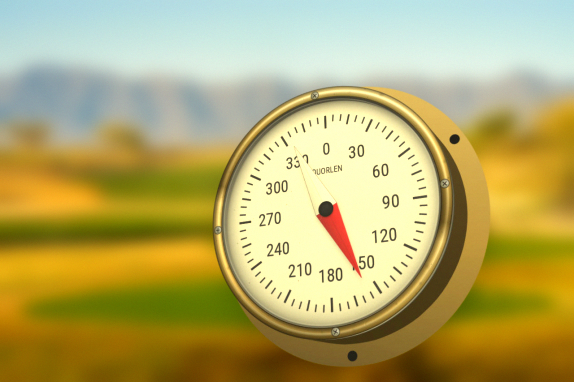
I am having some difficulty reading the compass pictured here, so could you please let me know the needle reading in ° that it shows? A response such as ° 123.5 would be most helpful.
° 155
